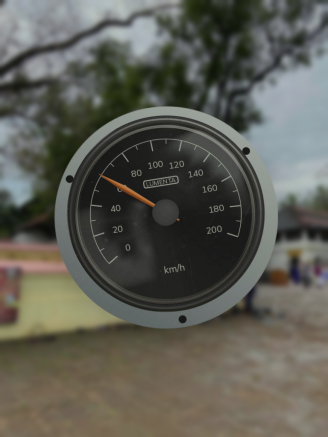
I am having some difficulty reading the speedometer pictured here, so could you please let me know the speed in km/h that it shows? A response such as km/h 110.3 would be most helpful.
km/h 60
